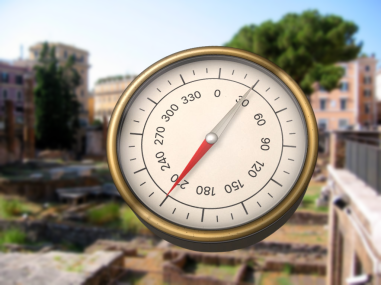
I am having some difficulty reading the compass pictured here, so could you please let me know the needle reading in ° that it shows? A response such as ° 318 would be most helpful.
° 210
